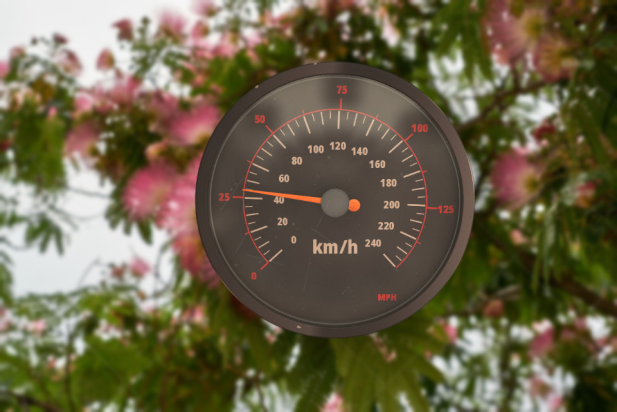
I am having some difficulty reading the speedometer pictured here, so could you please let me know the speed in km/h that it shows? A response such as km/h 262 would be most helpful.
km/h 45
